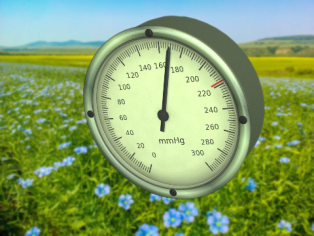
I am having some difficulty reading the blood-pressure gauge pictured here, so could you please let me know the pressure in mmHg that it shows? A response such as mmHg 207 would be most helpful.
mmHg 170
